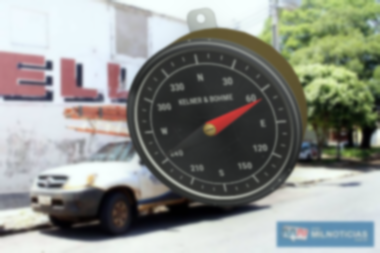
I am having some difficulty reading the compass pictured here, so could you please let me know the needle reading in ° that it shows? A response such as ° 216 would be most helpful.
° 65
